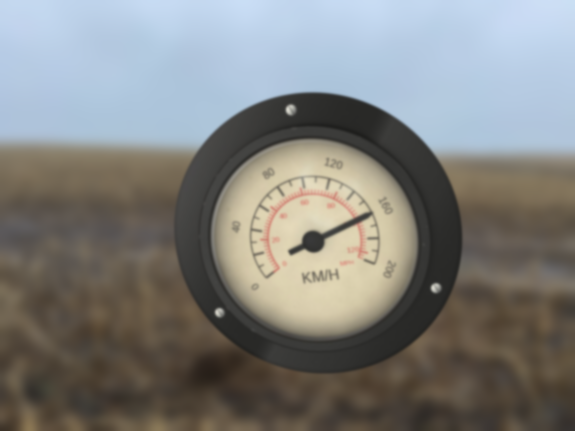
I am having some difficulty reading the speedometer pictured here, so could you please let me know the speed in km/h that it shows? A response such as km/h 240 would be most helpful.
km/h 160
